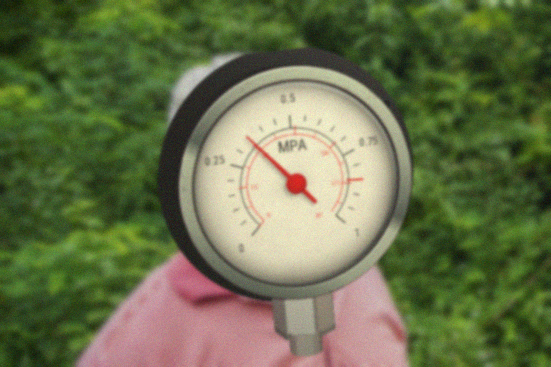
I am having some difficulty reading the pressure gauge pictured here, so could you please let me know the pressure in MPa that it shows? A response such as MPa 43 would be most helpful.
MPa 0.35
